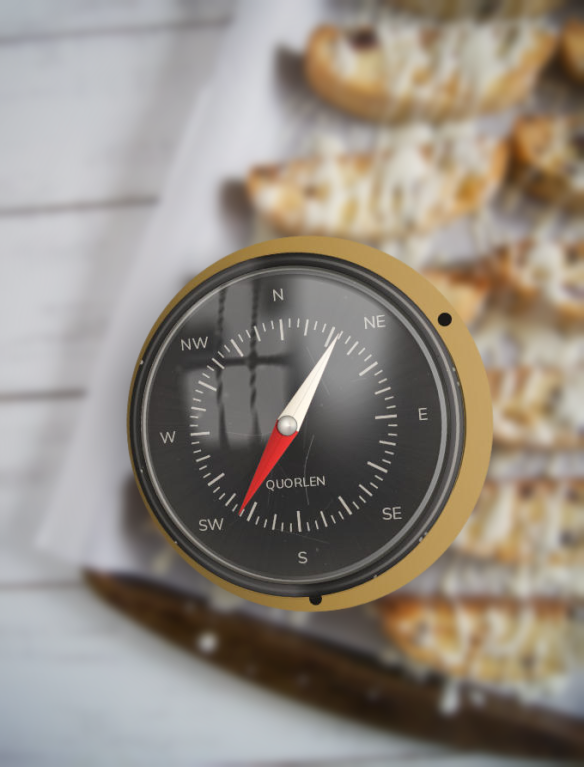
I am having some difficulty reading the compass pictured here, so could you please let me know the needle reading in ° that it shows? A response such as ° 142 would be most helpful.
° 215
